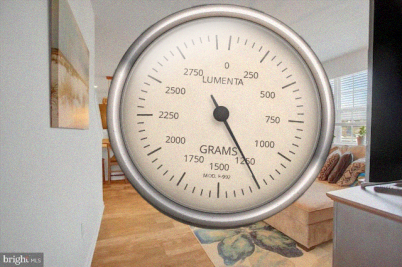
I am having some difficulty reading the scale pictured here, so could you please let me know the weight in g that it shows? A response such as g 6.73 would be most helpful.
g 1250
